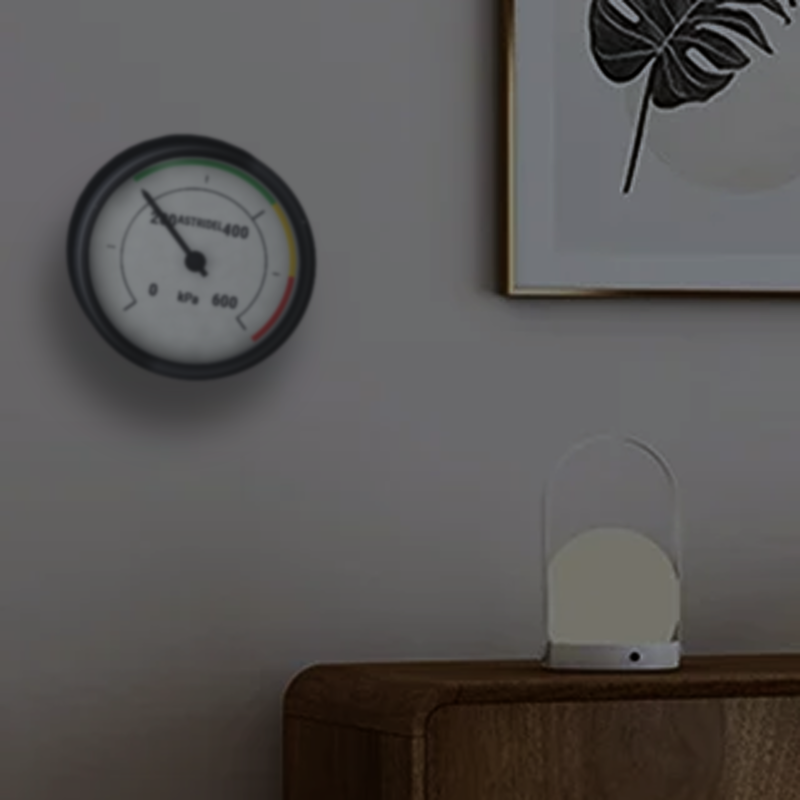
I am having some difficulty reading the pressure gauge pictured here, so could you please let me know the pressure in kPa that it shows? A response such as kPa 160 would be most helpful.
kPa 200
